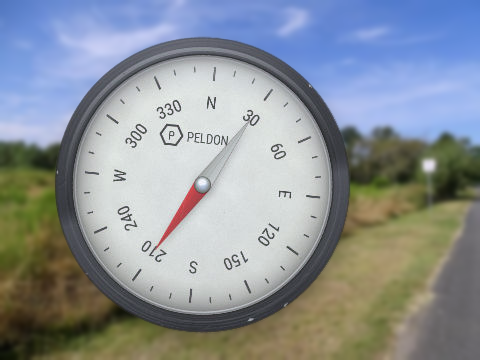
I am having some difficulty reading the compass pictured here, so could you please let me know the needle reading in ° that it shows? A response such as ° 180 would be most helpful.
° 210
